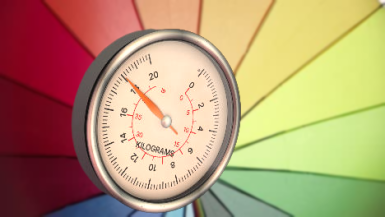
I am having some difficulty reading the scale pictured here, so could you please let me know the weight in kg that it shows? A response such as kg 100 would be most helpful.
kg 18
